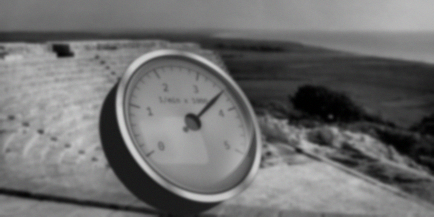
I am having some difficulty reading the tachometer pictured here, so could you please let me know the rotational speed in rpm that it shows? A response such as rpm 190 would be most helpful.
rpm 3600
